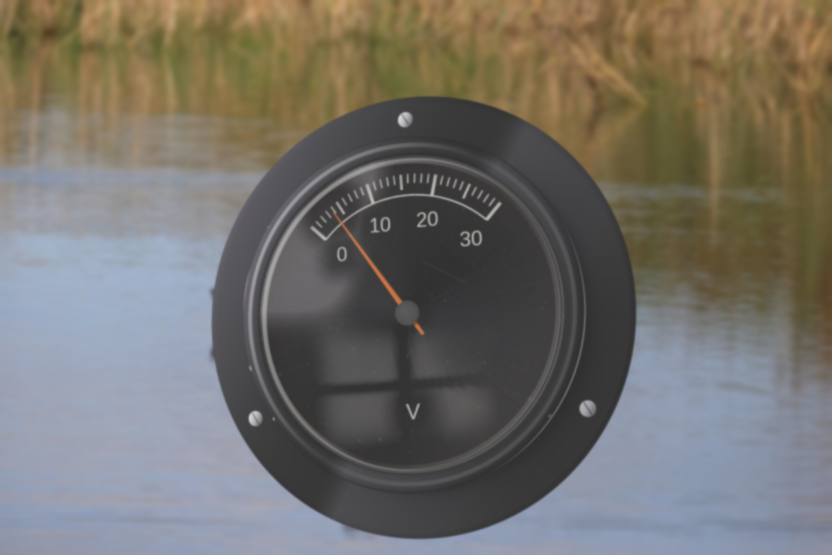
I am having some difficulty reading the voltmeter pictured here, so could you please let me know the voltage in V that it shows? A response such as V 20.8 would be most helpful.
V 4
